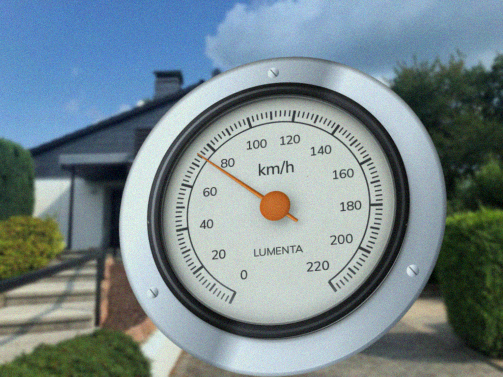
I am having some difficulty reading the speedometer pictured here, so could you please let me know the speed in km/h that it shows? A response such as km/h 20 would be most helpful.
km/h 74
